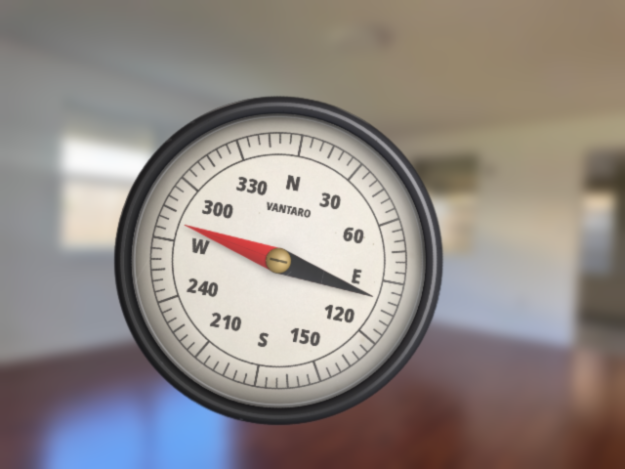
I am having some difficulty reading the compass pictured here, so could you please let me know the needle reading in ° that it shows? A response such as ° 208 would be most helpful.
° 280
